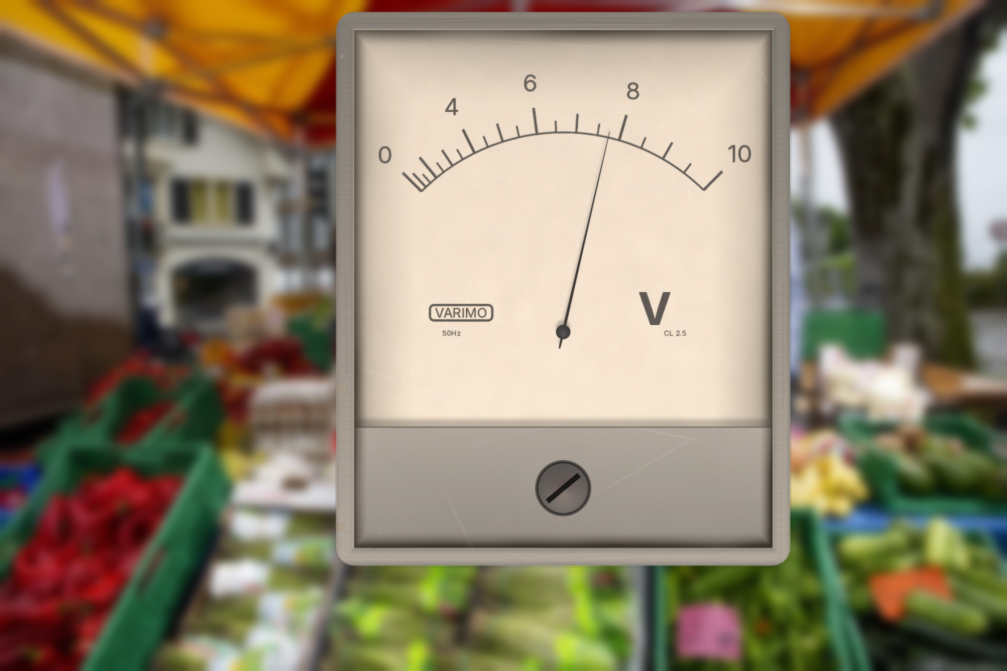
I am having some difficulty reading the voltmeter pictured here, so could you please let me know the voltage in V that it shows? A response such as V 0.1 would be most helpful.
V 7.75
